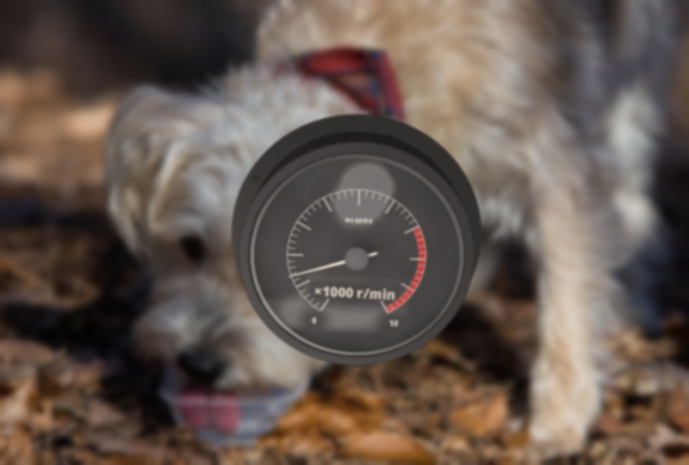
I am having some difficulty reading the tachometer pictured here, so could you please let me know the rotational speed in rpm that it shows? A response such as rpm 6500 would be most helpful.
rpm 1400
